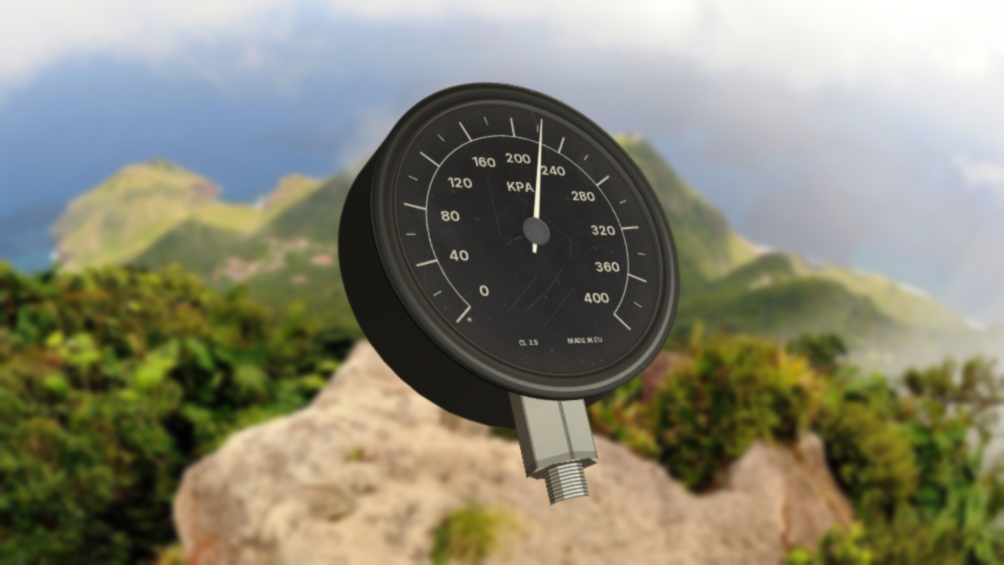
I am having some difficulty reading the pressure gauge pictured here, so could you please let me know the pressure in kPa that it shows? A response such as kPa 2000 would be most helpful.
kPa 220
